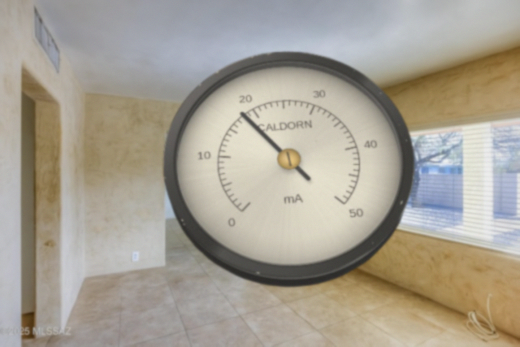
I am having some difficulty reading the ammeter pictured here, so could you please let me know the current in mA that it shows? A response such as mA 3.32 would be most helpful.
mA 18
